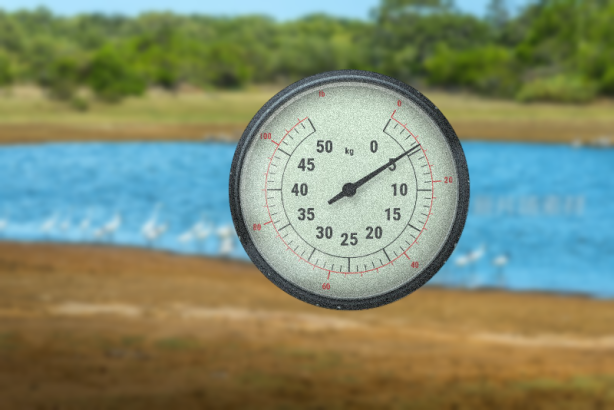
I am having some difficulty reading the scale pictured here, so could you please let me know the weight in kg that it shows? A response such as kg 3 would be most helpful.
kg 4.5
